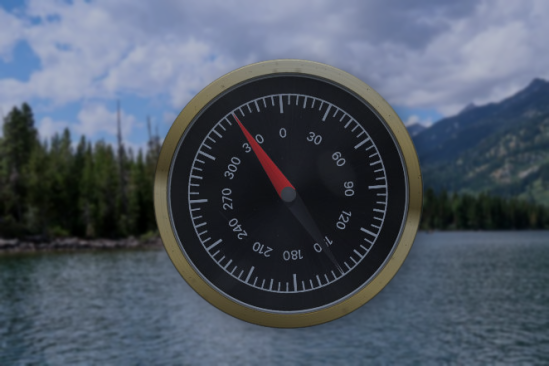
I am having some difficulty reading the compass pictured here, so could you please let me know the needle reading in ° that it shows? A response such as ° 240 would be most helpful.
° 330
